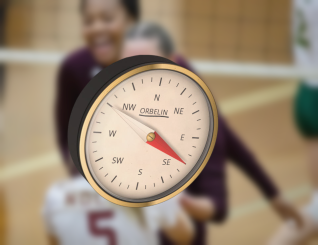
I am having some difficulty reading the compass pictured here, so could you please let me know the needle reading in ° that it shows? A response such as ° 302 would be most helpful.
° 120
